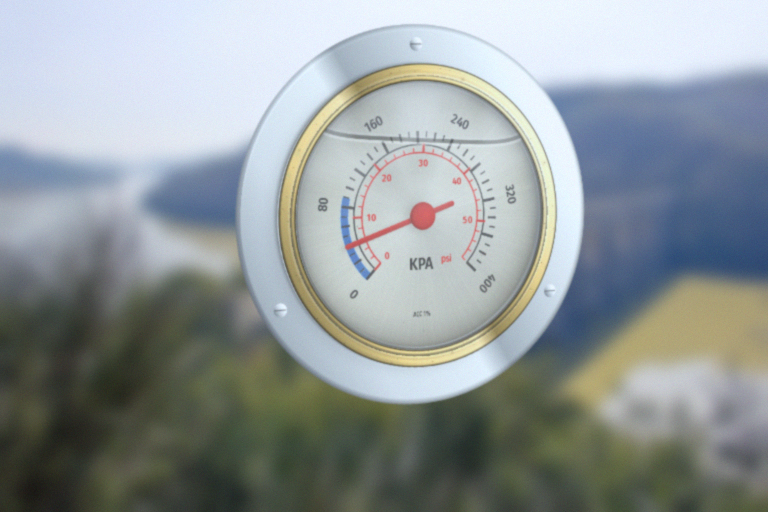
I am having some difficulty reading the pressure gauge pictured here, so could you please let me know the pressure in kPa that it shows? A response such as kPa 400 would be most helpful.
kPa 40
